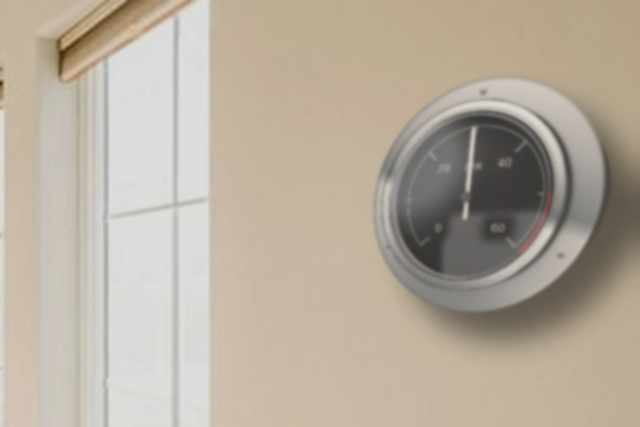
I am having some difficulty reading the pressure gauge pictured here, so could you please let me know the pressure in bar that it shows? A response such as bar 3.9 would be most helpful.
bar 30
